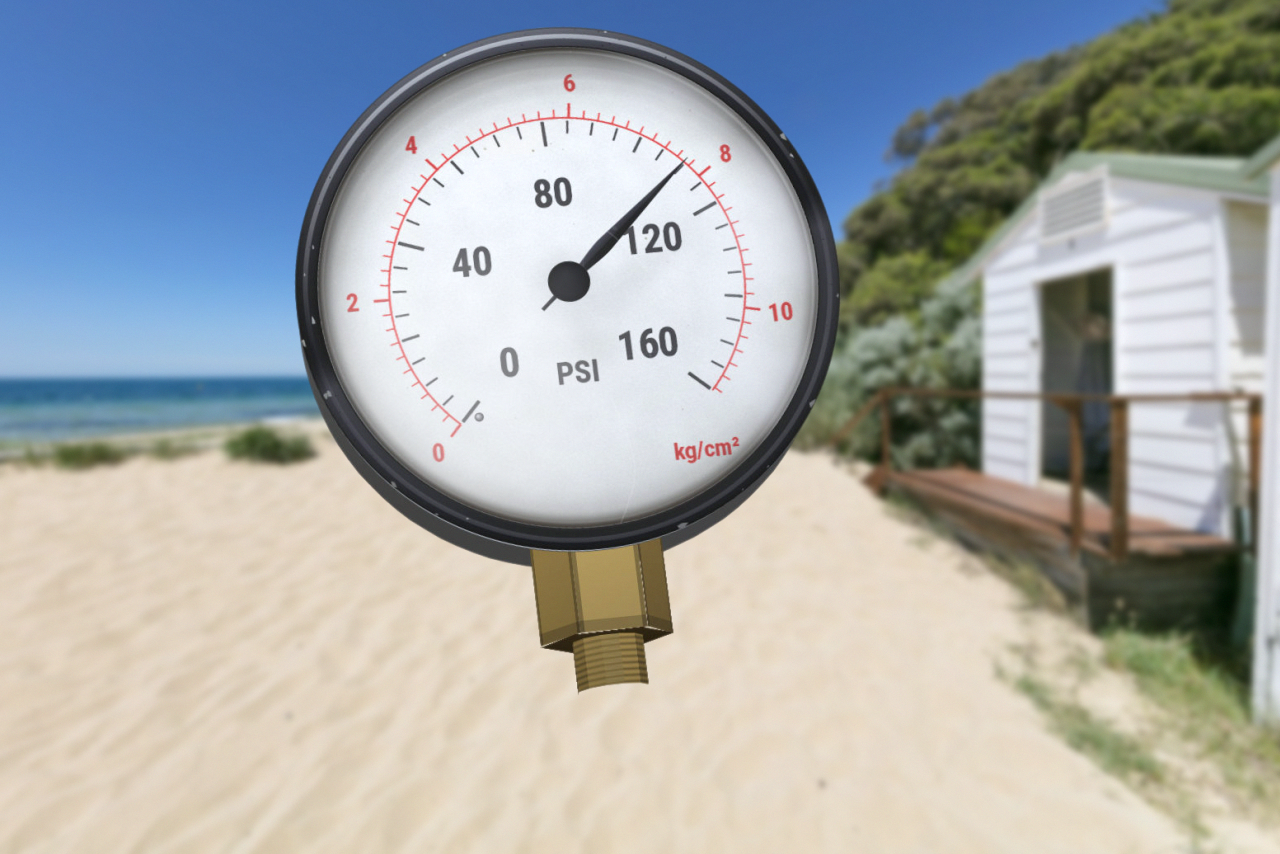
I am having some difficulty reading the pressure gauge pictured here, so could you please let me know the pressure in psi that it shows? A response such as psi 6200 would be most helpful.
psi 110
